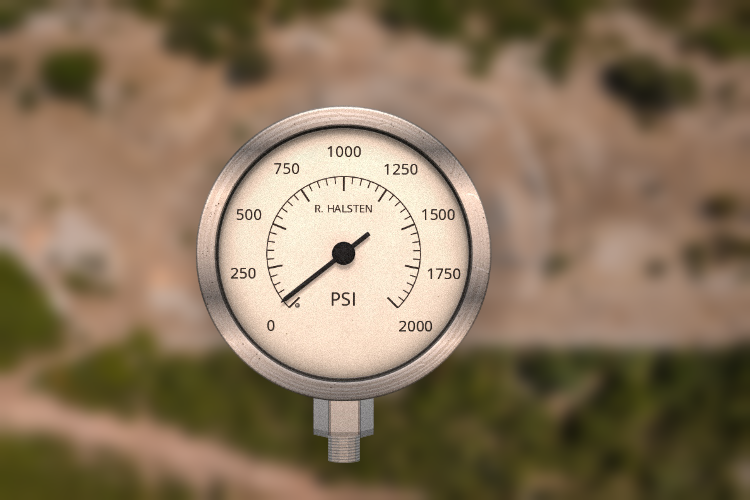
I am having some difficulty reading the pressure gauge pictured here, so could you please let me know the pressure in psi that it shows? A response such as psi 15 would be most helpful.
psi 50
